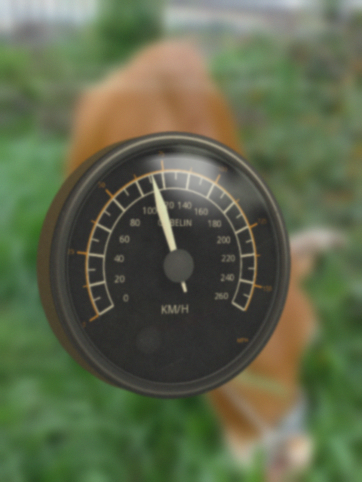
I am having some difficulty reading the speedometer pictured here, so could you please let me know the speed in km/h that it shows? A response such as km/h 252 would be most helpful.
km/h 110
